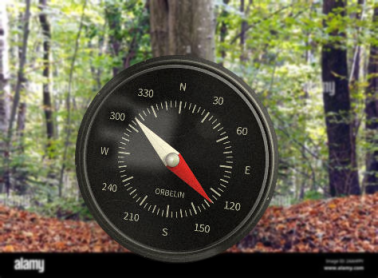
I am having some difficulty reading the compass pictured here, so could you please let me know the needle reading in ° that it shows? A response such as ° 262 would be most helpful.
° 130
